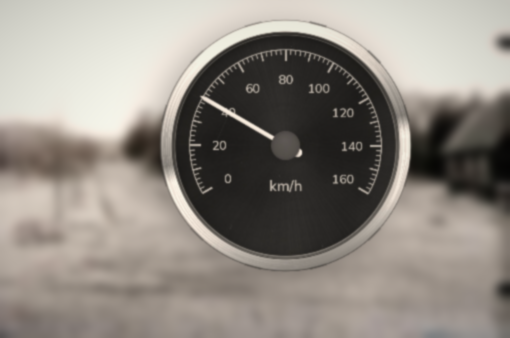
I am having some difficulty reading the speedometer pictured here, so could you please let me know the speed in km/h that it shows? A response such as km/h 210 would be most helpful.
km/h 40
